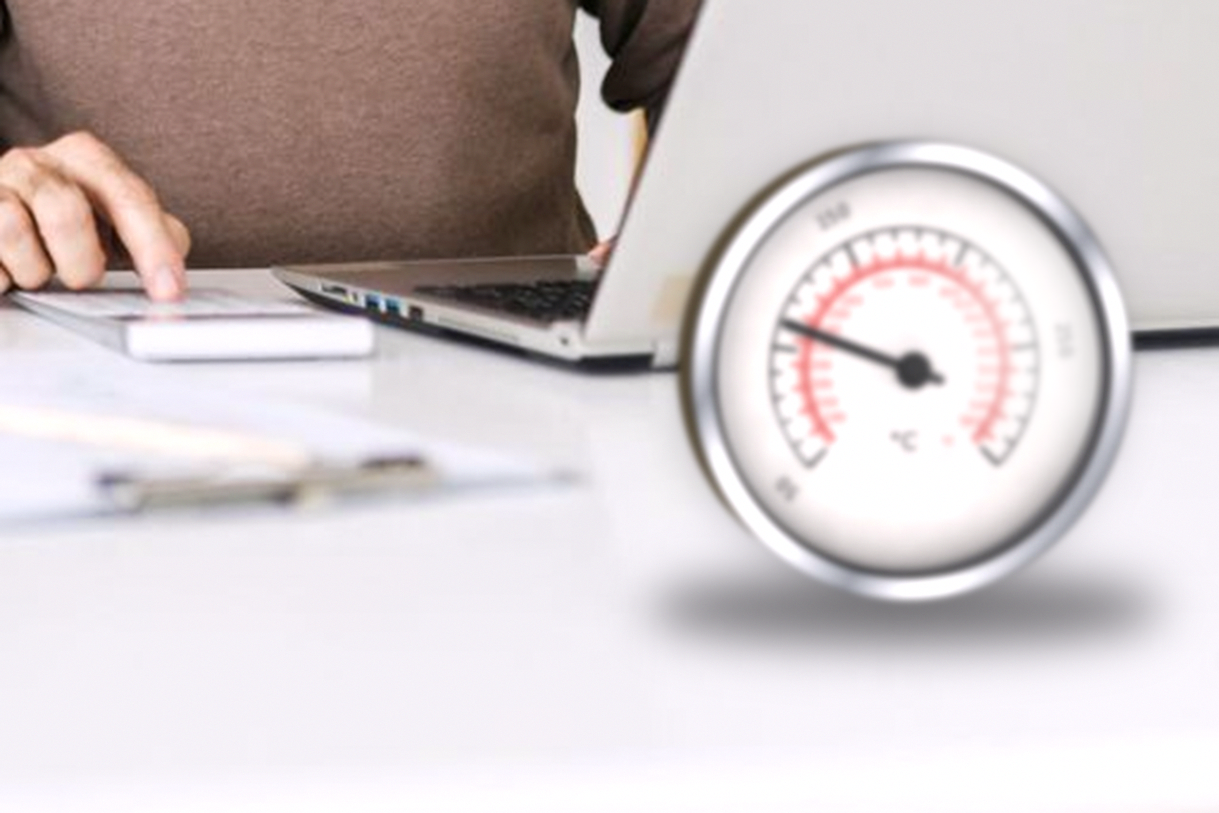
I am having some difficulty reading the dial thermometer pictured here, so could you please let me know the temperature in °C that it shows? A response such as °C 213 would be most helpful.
°C 110
